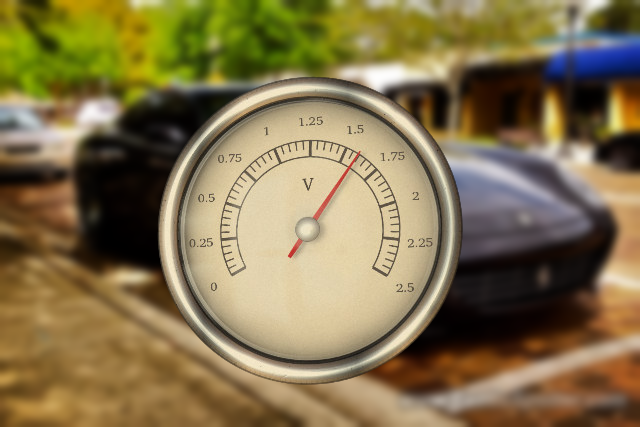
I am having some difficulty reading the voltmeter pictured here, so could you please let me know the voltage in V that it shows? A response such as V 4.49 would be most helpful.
V 1.6
